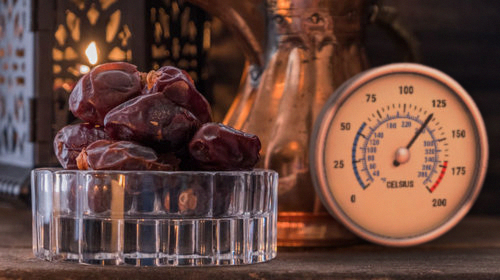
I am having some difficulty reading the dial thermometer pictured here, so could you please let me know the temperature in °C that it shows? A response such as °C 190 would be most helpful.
°C 125
